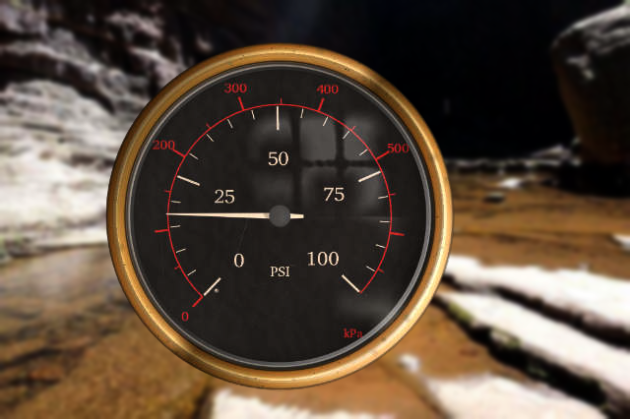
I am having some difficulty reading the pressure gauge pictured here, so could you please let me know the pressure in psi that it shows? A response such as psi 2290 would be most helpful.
psi 17.5
